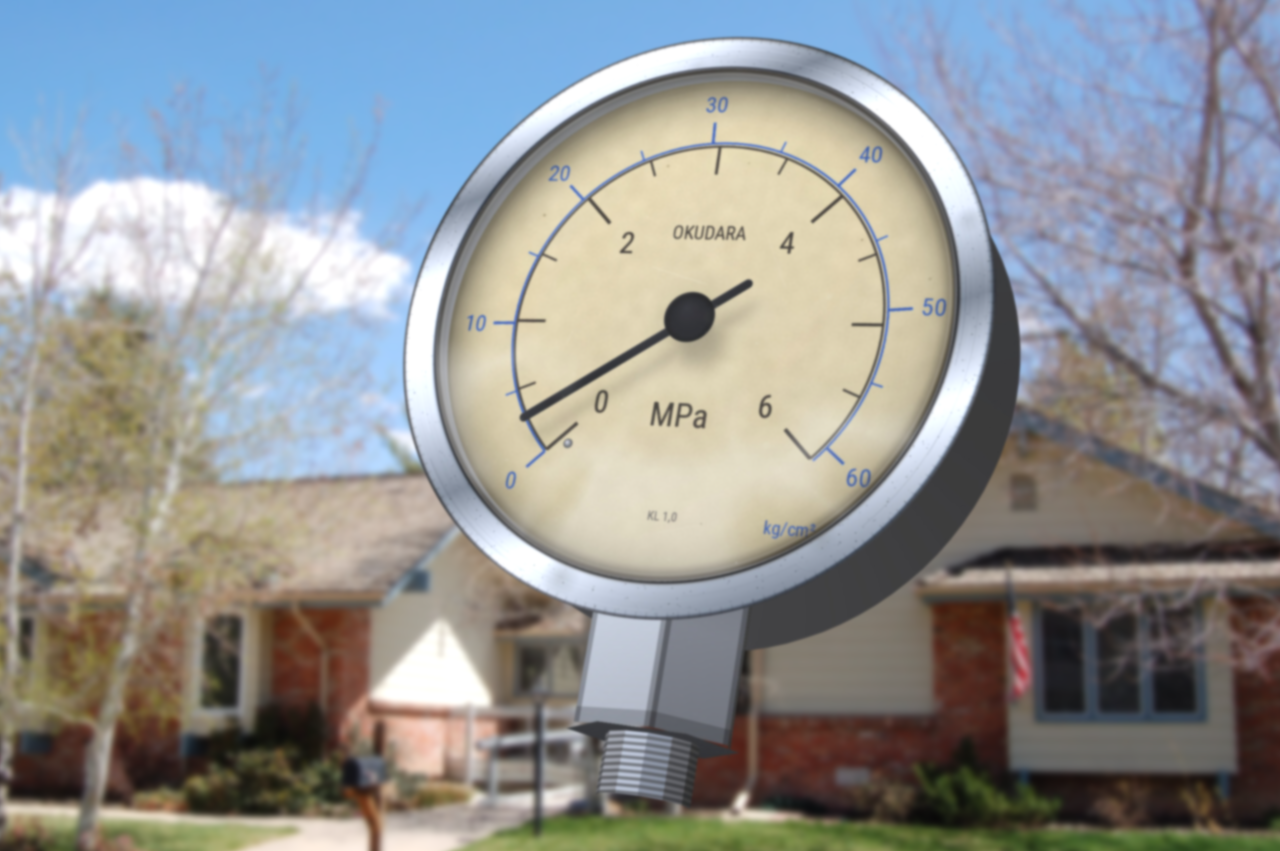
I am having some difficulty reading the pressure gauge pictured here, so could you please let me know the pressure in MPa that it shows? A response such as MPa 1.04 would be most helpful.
MPa 0.25
